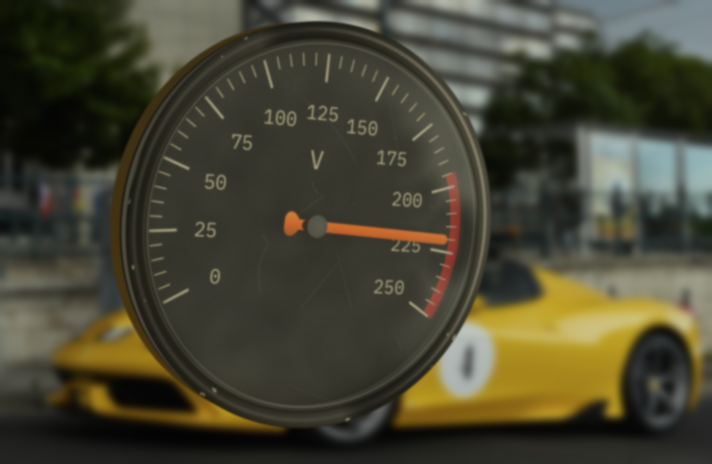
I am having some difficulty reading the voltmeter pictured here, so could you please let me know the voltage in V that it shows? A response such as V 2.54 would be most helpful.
V 220
